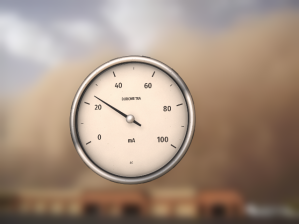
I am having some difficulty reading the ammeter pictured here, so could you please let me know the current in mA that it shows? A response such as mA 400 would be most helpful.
mA 25
